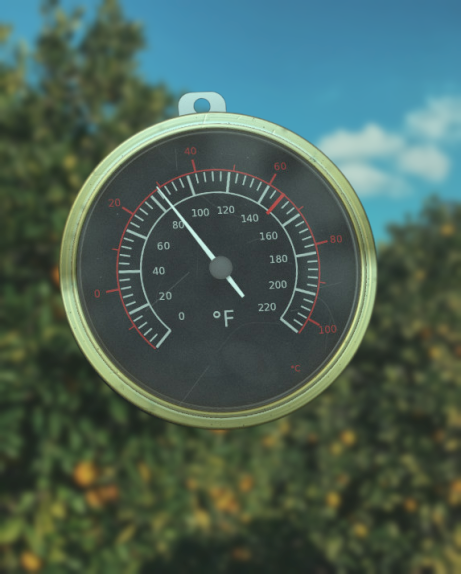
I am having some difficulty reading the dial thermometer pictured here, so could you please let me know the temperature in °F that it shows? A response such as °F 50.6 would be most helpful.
°F 84
